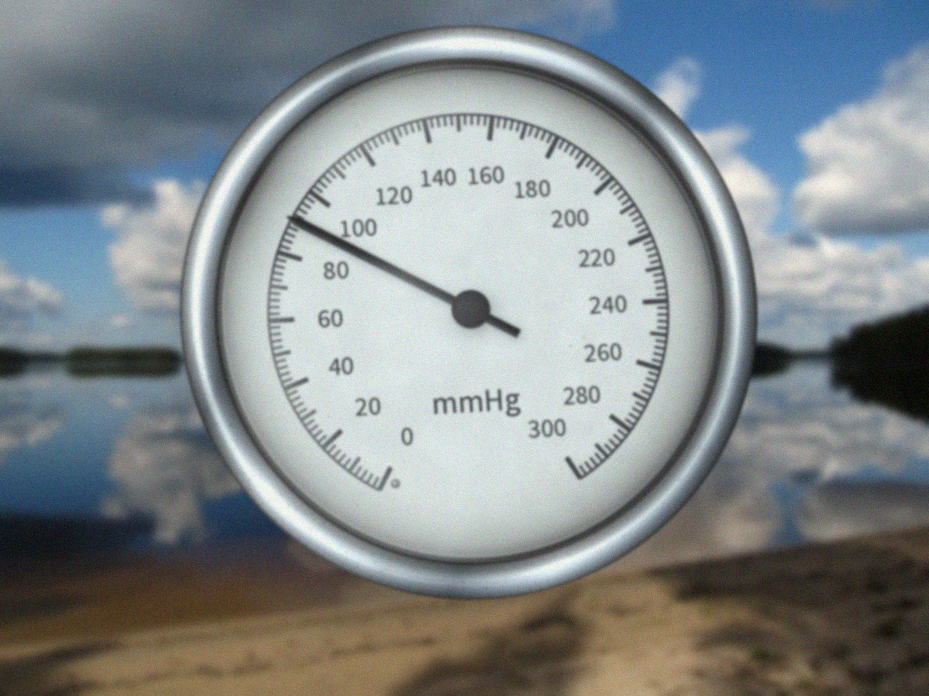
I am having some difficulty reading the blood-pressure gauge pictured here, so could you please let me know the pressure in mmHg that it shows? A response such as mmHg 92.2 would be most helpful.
mmHg 90
